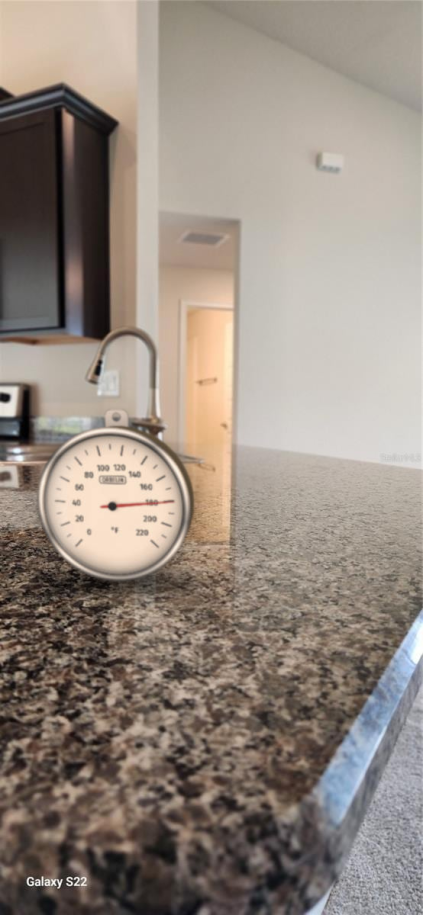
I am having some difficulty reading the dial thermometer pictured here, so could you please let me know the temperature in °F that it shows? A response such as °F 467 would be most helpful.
°F 180
